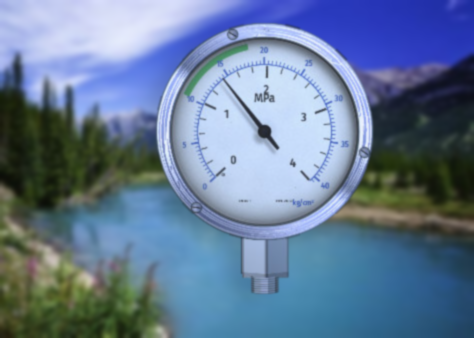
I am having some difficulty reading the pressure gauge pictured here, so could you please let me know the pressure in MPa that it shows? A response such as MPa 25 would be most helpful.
MPa 1.4
